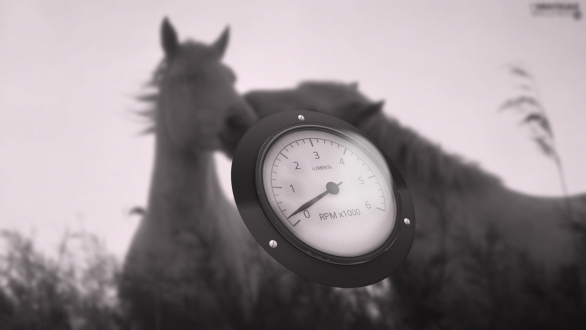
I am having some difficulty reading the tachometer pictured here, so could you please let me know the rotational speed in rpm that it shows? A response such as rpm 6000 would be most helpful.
rpm 200
